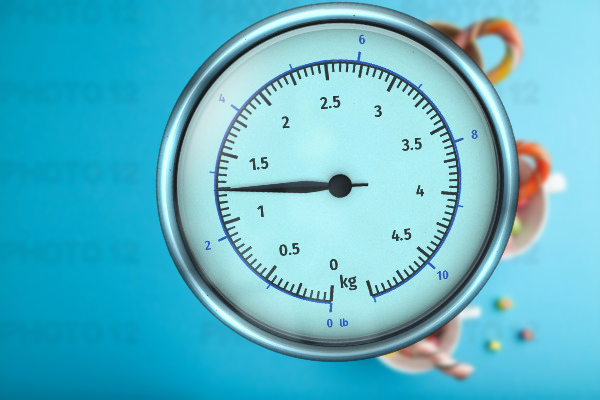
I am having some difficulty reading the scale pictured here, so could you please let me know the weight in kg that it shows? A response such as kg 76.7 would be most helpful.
kg 1.25
